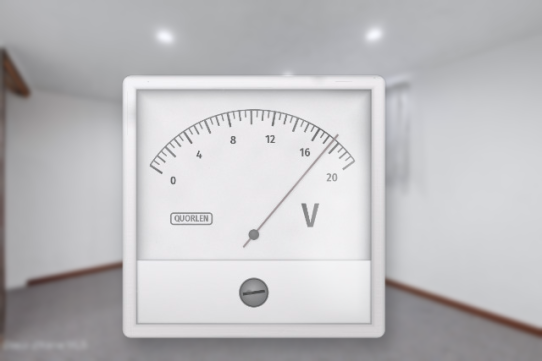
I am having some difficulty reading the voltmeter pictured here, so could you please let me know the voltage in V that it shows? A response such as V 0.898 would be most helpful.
V 17.5
